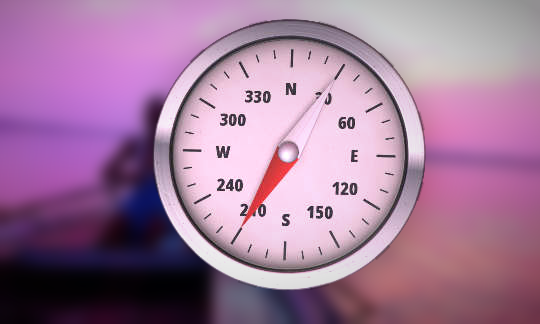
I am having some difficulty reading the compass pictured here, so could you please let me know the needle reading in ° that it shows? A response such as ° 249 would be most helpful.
° 210
